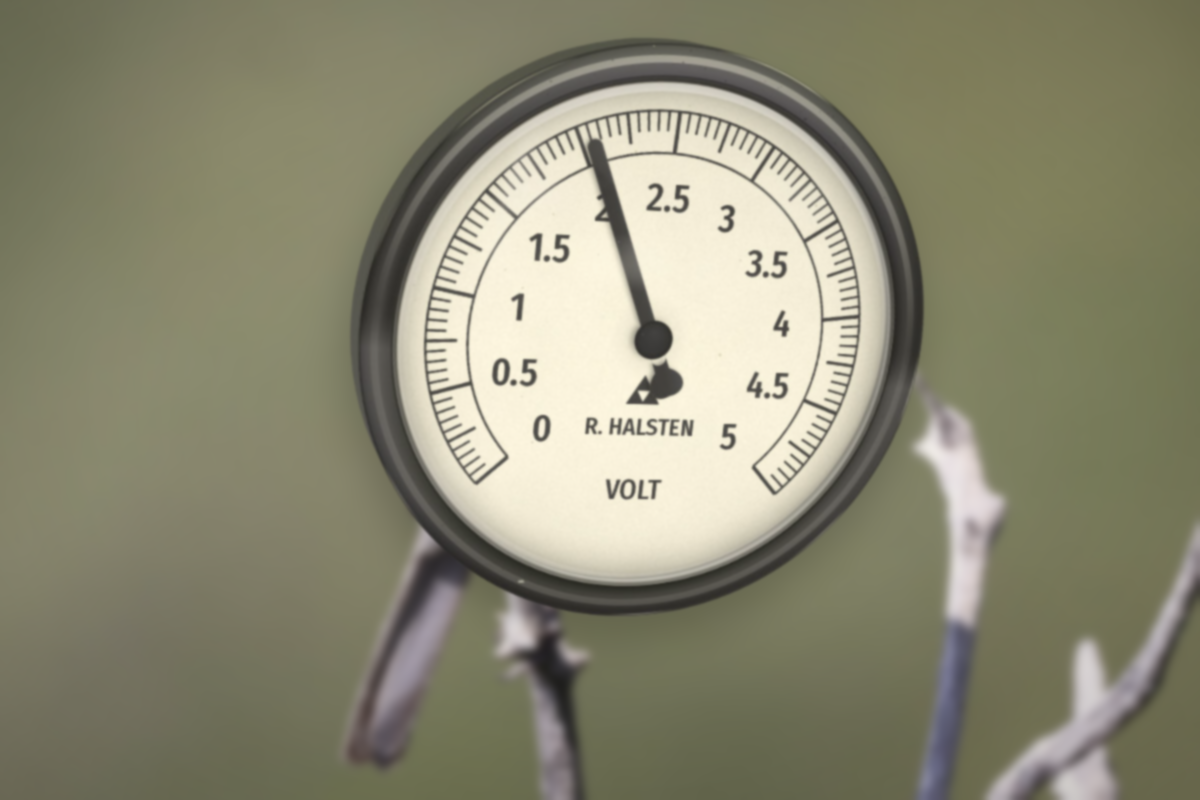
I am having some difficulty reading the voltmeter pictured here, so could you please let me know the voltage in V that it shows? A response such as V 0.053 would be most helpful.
V 2.05
